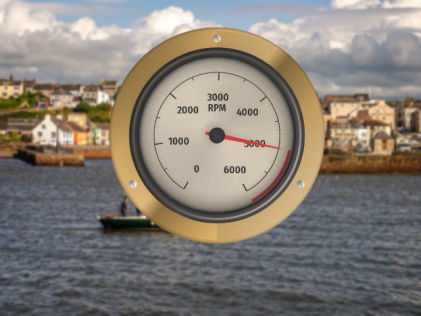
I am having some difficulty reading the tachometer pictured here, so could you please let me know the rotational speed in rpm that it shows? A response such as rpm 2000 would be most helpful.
rpm 5000
